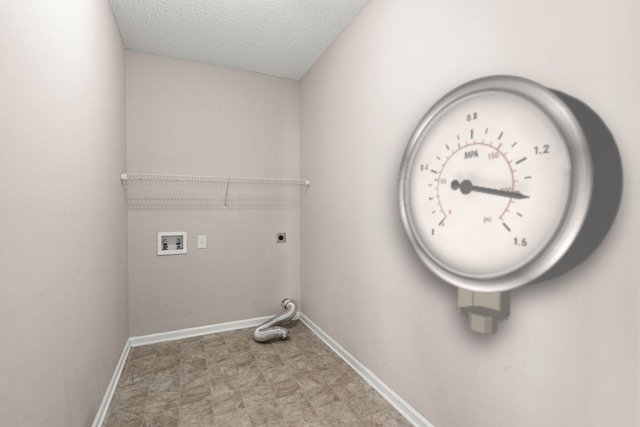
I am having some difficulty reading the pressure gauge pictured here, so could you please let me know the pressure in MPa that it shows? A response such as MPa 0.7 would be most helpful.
MPa 1.4
